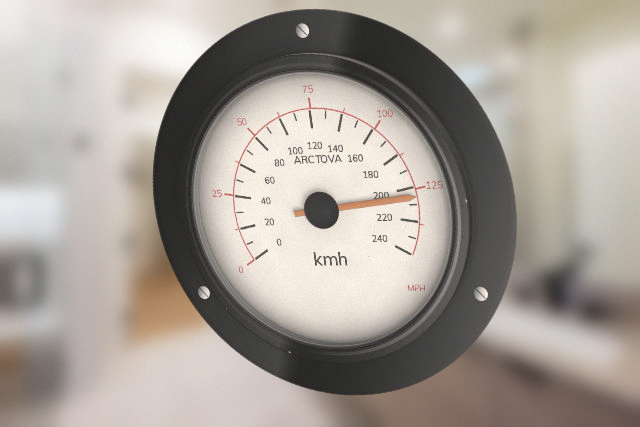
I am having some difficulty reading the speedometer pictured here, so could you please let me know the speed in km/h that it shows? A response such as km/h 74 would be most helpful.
km/h 205
